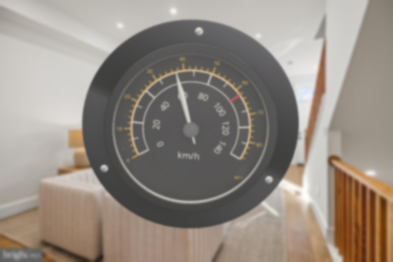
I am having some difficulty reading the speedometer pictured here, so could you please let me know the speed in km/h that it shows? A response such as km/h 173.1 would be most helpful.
km/h 60
